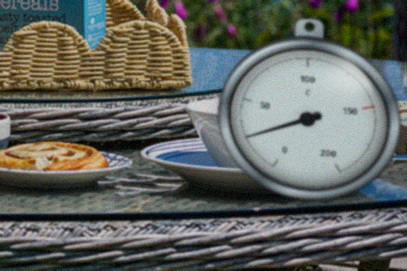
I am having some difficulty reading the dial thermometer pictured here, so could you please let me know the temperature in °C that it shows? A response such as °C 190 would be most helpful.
°C 25
